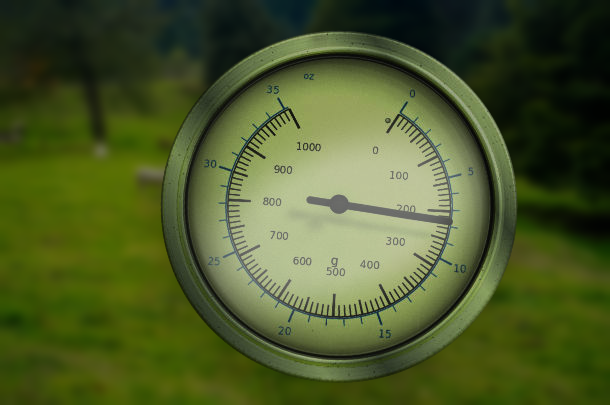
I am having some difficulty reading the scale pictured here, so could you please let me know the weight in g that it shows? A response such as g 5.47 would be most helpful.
g 220
